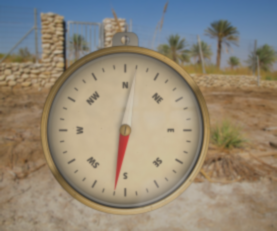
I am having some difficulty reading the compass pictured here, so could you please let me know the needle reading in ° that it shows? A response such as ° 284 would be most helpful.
° 190
